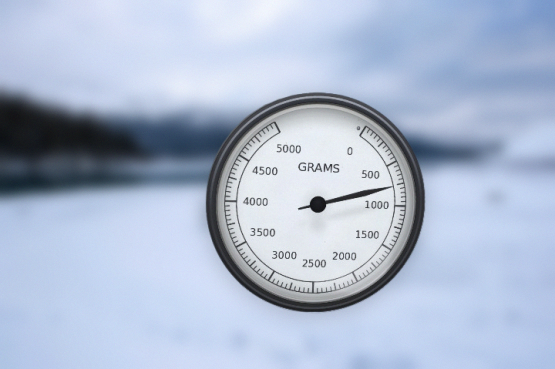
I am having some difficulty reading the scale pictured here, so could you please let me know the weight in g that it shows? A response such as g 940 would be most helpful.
g 750
